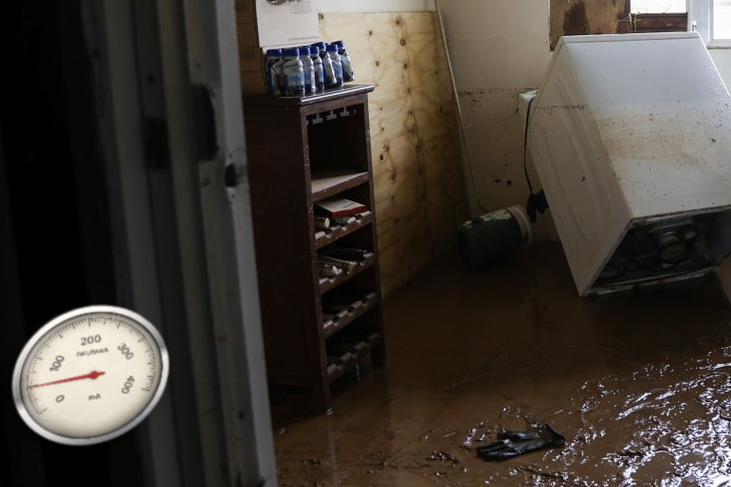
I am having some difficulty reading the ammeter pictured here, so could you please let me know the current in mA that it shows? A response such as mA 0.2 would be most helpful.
mA 50
